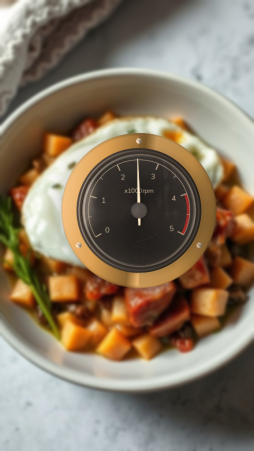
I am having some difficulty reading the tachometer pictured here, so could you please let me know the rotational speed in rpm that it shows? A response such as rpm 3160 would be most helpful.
rpm 2500
